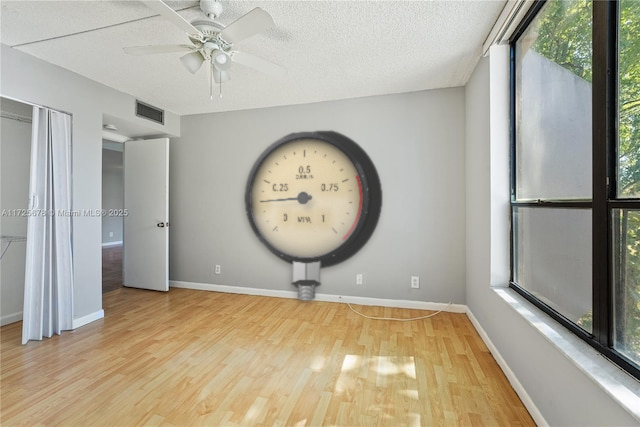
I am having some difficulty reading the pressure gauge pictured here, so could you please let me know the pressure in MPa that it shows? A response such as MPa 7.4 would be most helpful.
MPa 0.15
